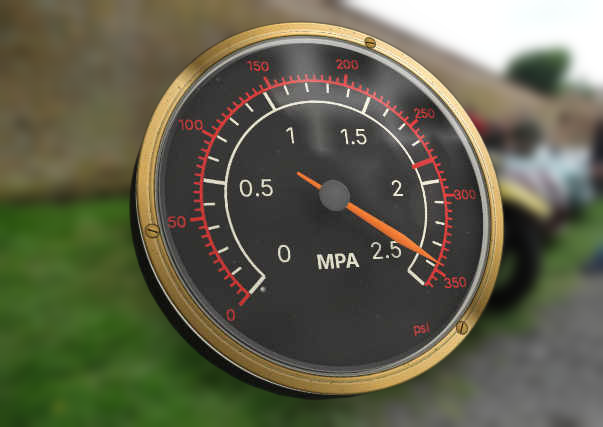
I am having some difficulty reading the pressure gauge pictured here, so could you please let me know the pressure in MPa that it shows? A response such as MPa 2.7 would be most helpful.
MPa 2.4
